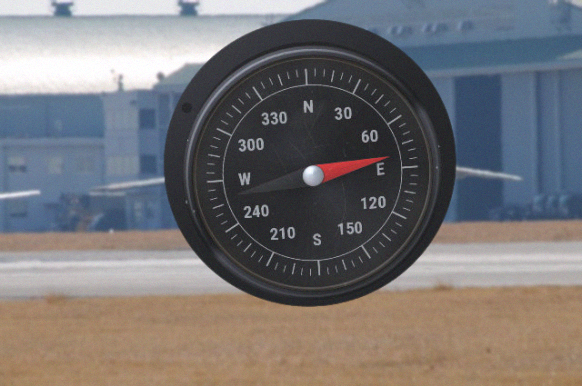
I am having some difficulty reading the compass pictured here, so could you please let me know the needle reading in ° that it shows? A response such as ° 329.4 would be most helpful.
° 80
